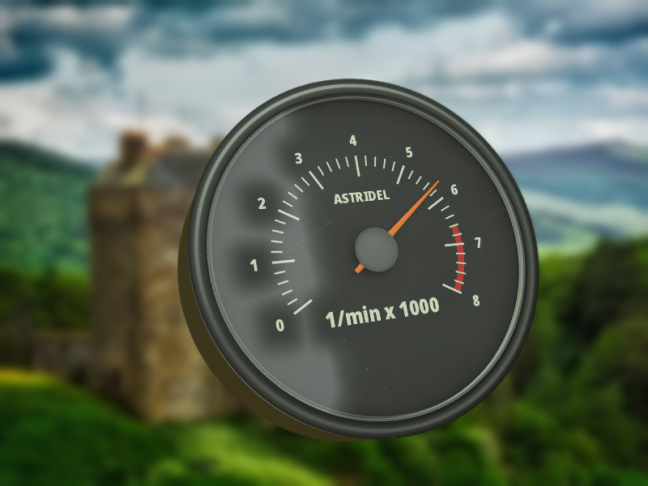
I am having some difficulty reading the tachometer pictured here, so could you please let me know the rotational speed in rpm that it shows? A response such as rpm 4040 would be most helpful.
rpm 5700
